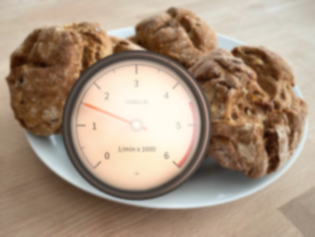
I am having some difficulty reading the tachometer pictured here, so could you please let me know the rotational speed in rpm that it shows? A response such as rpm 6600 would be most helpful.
rpm 1500
